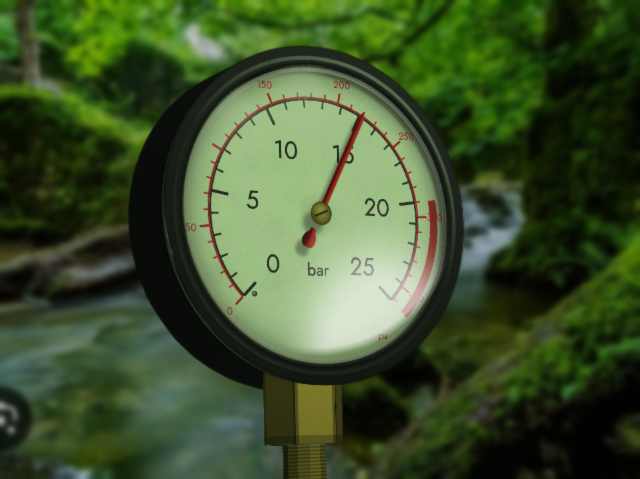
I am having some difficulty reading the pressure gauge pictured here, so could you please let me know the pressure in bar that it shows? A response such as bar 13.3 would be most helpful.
bar 15
